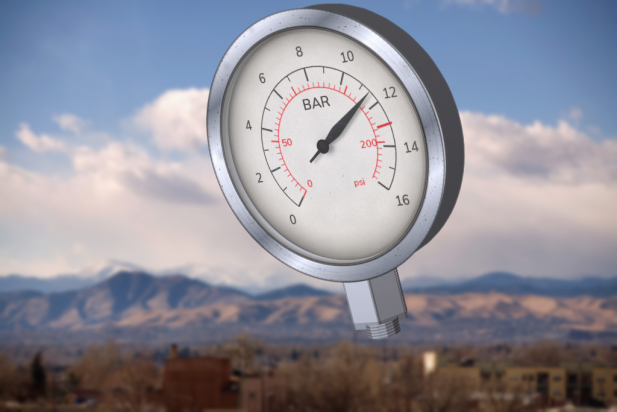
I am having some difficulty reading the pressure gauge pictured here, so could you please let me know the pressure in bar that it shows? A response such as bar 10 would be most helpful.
bar 11.5
